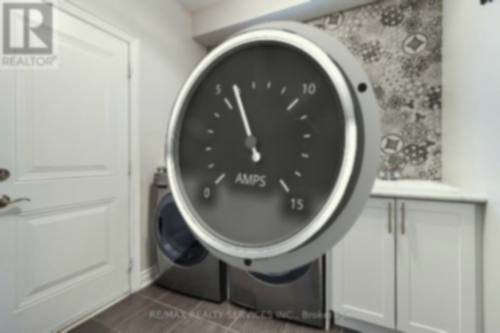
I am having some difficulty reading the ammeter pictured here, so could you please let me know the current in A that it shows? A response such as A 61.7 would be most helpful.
A 6
